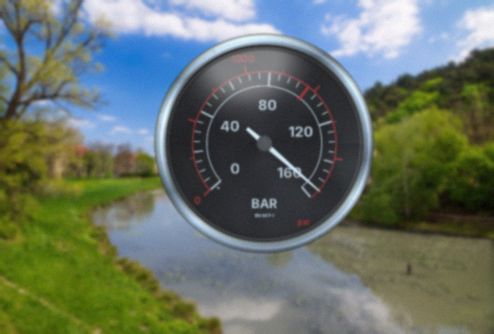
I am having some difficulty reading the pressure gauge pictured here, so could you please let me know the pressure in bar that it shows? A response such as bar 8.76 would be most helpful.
bar 155
